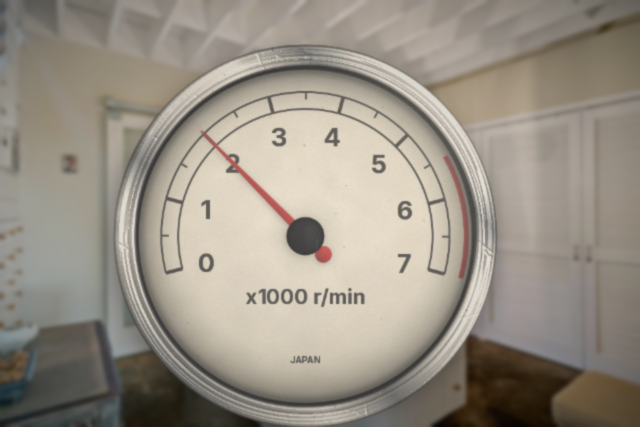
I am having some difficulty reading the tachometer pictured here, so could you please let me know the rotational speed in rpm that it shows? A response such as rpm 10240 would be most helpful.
rpm 2000
